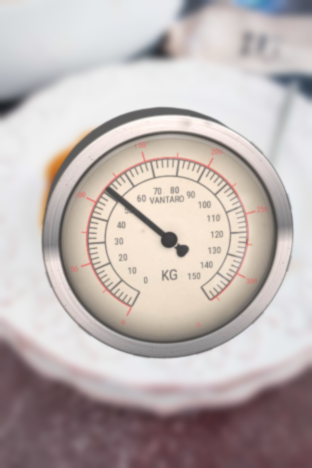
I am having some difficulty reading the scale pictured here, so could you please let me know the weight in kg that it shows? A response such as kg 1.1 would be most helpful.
kg 52
